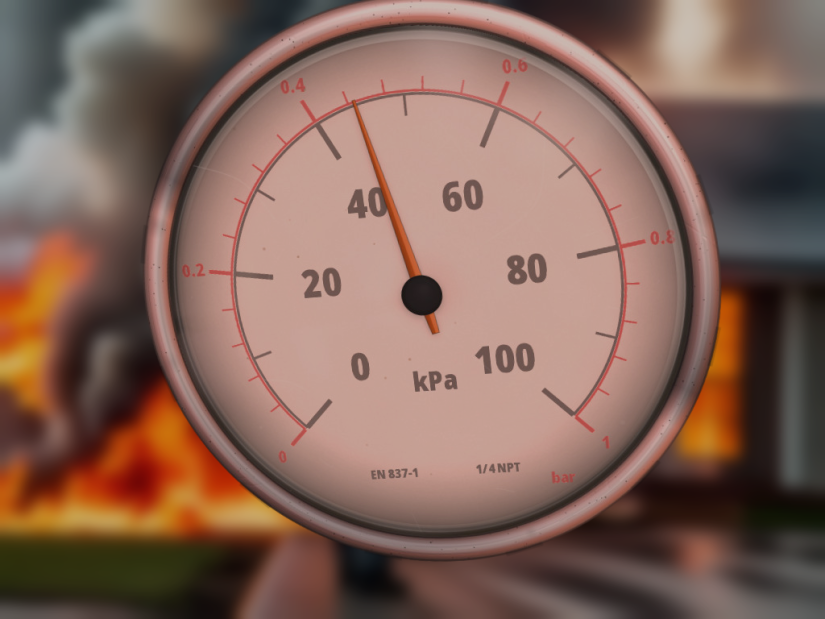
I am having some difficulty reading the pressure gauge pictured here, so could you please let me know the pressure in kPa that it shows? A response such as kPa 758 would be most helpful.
kPa 45
